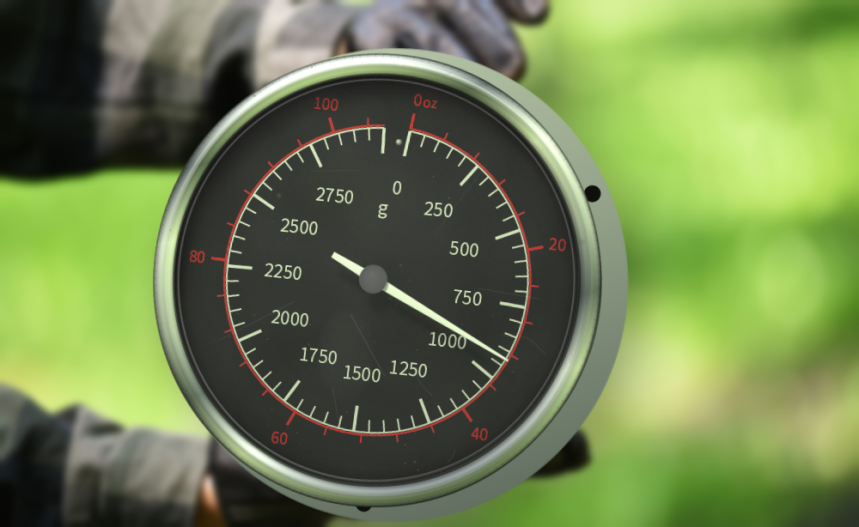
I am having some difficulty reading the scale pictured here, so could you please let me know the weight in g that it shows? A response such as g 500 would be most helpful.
g 925
